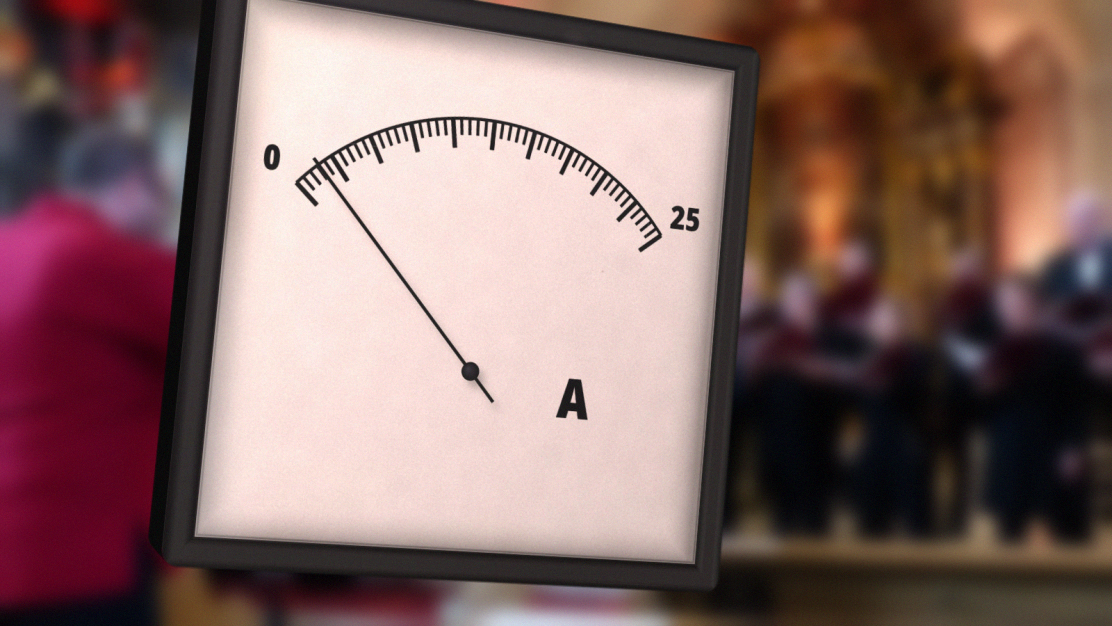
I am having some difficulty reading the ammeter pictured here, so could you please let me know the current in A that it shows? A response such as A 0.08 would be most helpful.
A 1.5
